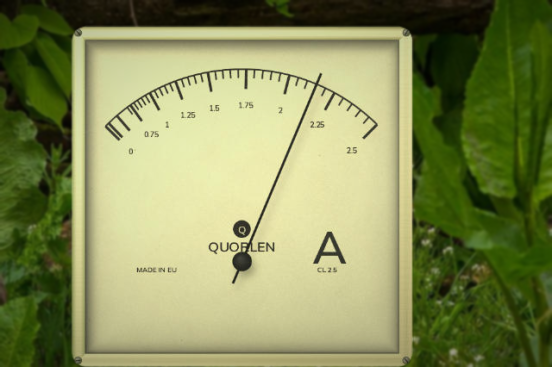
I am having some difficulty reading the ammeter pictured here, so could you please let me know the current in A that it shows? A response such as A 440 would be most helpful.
A 2.15
